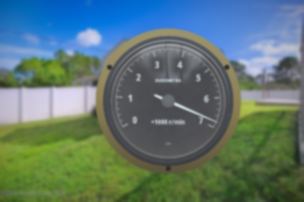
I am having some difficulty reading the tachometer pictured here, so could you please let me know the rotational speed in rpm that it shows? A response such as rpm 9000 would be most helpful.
rpm 6800
